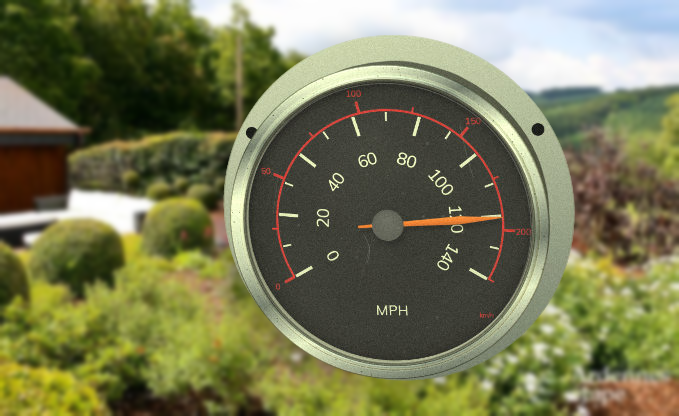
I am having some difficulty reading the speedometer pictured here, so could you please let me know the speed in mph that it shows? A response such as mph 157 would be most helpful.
mph 120
